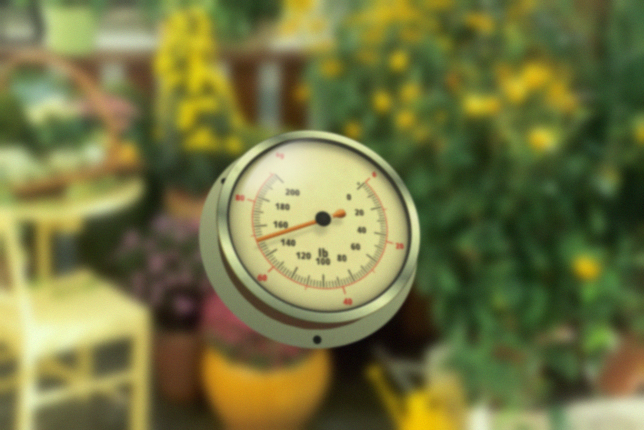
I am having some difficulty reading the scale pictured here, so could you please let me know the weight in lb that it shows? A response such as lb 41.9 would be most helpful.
lb 150
